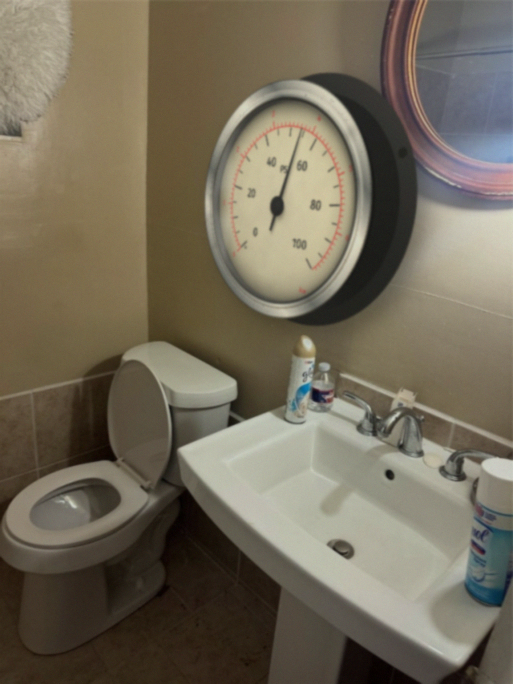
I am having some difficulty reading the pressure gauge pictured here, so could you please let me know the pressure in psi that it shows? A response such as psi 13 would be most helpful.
psi 55
